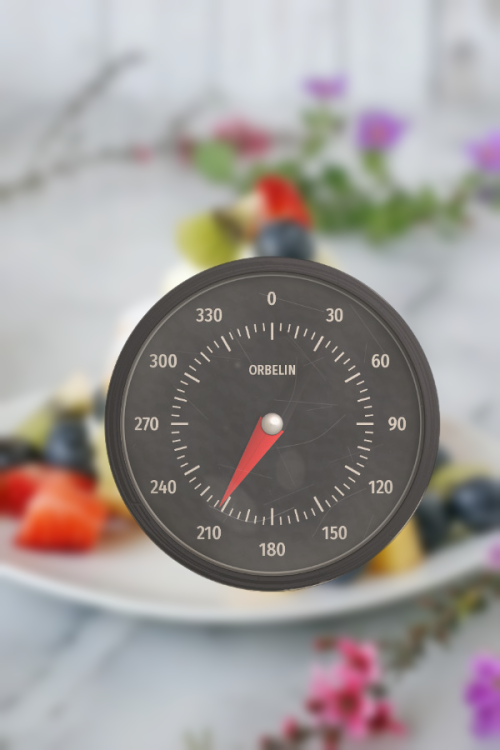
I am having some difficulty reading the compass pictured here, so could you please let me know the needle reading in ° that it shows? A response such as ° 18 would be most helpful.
° 212.5
